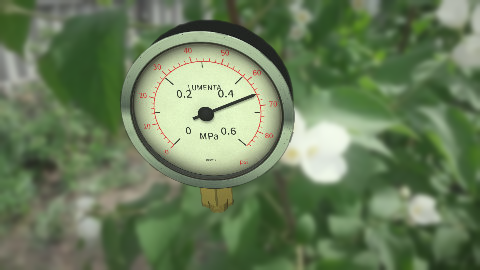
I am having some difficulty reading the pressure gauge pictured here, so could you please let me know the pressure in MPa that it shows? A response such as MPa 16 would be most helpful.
MPa 0.45
